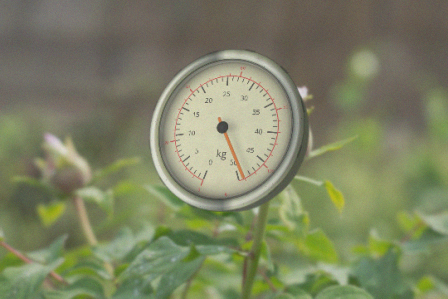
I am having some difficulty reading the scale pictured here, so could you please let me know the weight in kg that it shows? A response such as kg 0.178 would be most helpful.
kg 49
